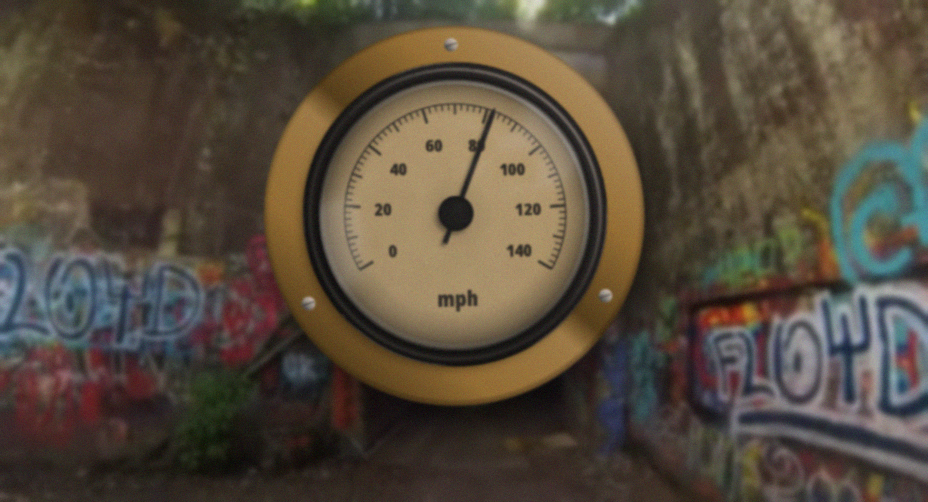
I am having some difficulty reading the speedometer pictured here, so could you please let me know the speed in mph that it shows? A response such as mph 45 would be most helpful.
mph 82
